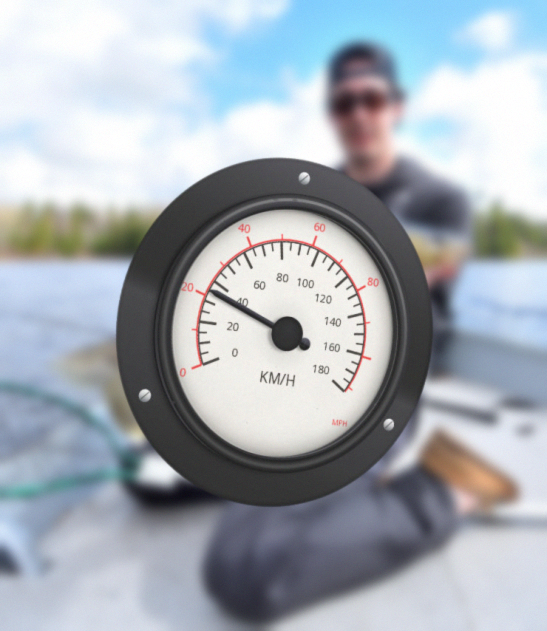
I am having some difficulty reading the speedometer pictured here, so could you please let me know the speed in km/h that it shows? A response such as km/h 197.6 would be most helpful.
km/h 35
